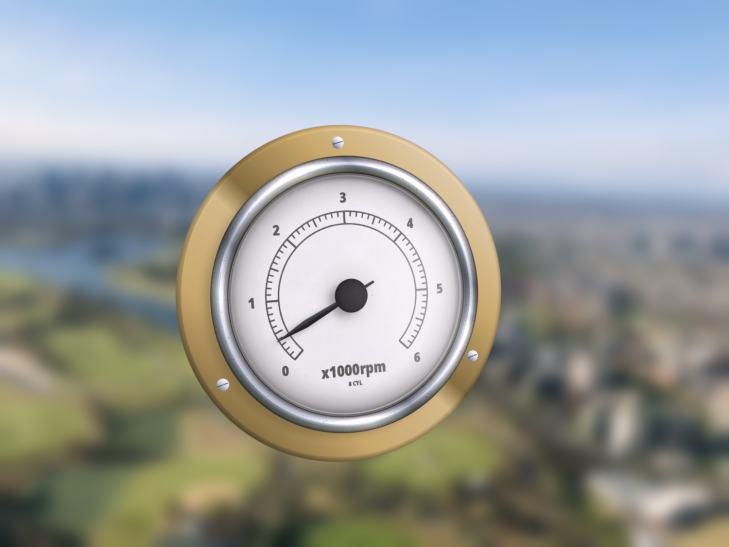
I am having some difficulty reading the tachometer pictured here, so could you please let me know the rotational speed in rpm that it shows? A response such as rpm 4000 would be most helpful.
rpm 400
